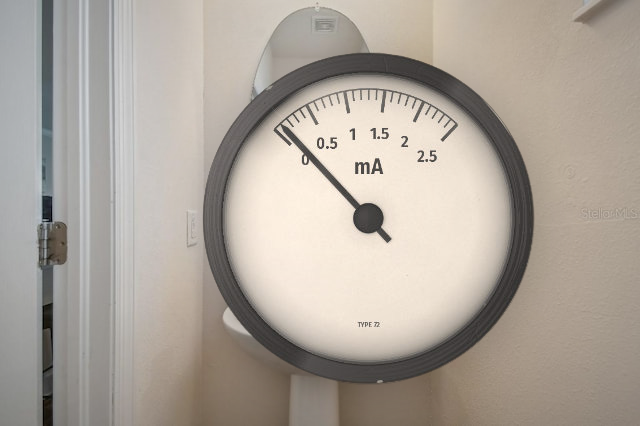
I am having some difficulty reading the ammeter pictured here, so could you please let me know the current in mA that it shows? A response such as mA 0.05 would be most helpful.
mA 0.1
